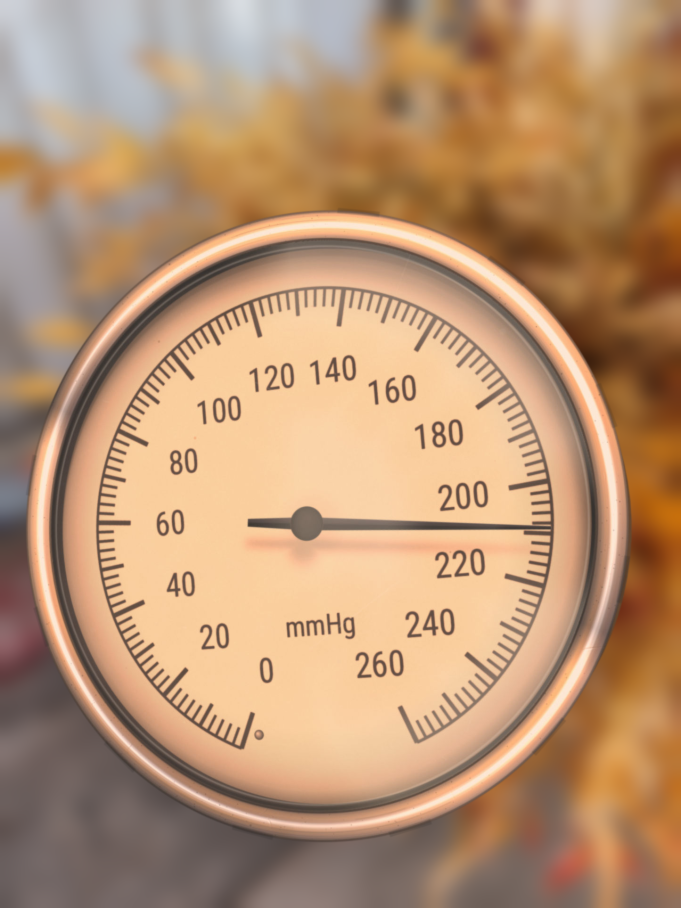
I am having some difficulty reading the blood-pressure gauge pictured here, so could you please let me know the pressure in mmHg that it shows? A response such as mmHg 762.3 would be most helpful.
mmHg 209
